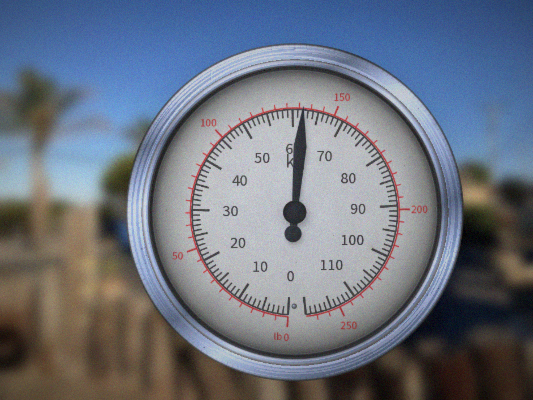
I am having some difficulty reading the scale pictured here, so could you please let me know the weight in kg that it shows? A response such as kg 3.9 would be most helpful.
kg 62
